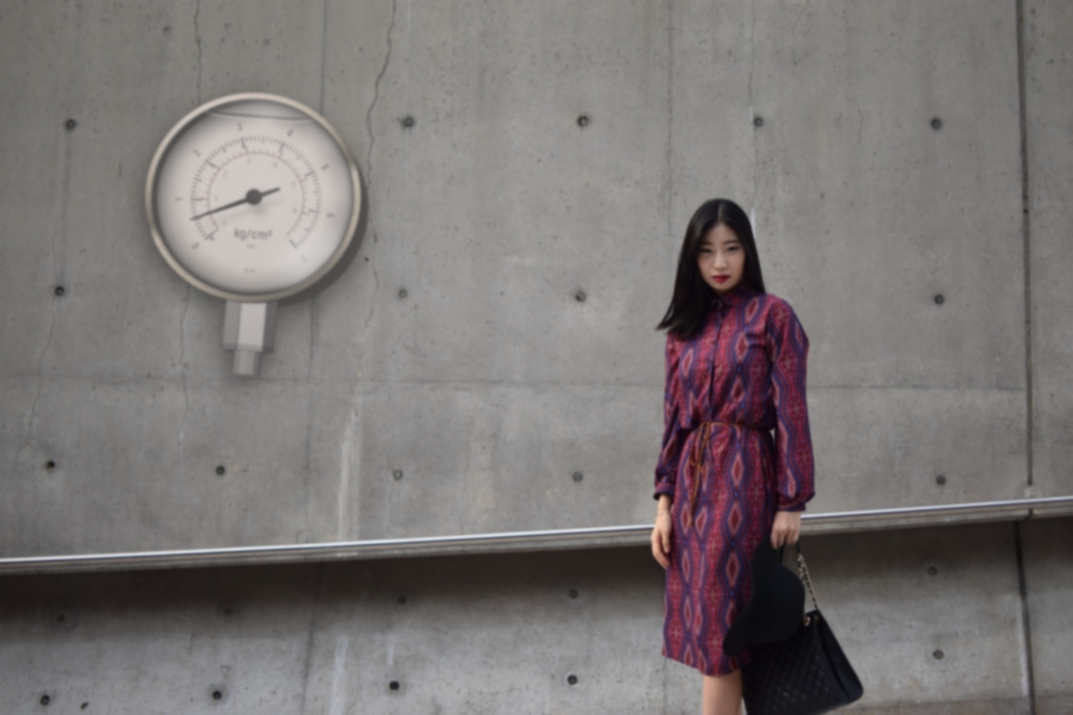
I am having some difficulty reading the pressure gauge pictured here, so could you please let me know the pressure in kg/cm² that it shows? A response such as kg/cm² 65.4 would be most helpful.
kg/cm² 0.5
